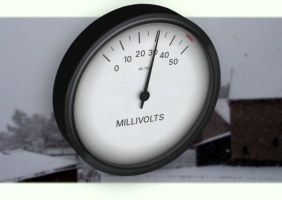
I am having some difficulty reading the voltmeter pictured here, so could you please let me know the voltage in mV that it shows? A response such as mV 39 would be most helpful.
mV 30
